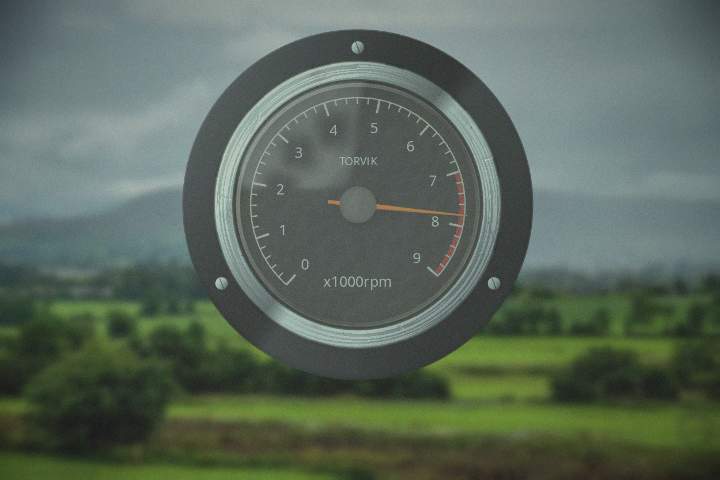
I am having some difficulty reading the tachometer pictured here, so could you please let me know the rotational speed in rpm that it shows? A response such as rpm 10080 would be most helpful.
rpm 7800
